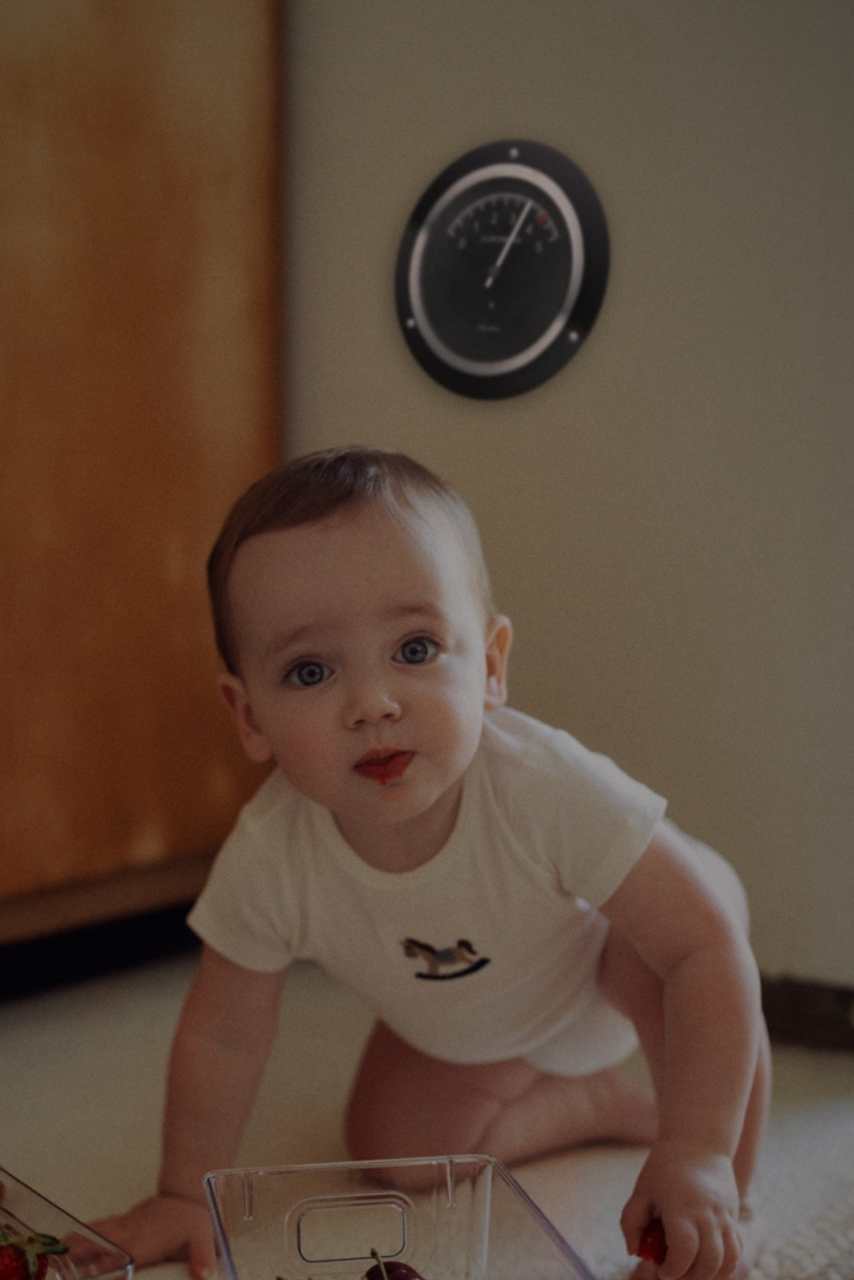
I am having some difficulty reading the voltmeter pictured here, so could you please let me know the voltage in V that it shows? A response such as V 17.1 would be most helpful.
V 3.5
